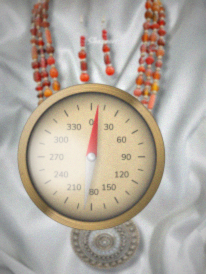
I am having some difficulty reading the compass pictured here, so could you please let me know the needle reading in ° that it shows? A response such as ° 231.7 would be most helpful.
° 7.5
